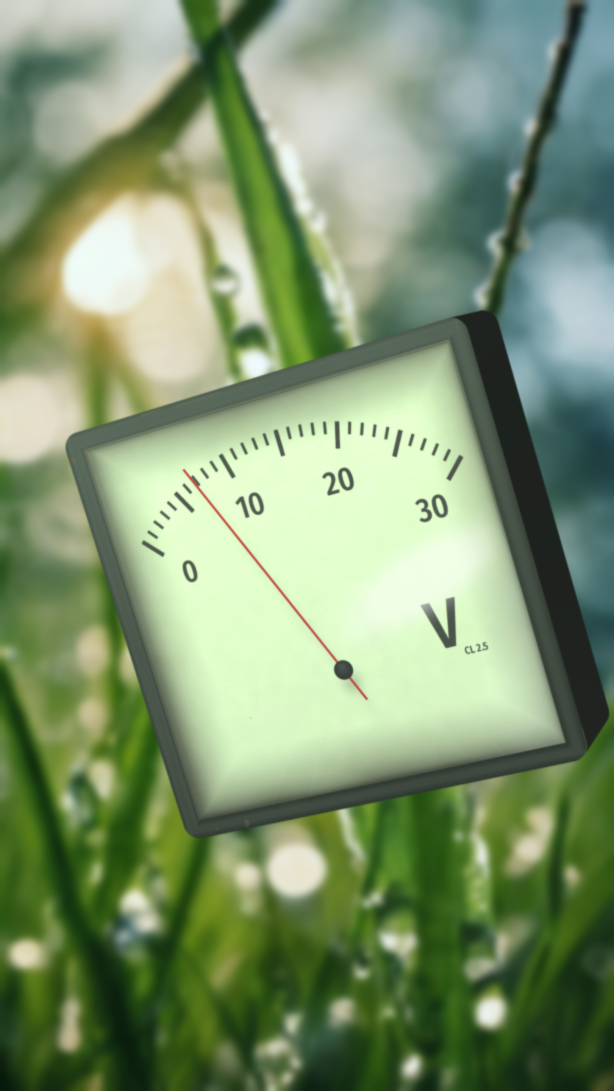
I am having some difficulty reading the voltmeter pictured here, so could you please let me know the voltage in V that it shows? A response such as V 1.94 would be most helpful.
V 7
